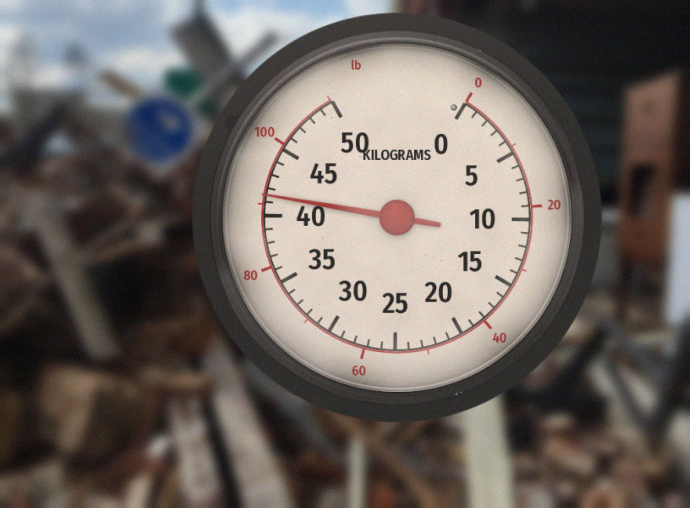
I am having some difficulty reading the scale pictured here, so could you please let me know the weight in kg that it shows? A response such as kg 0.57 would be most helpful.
kg 41.5
